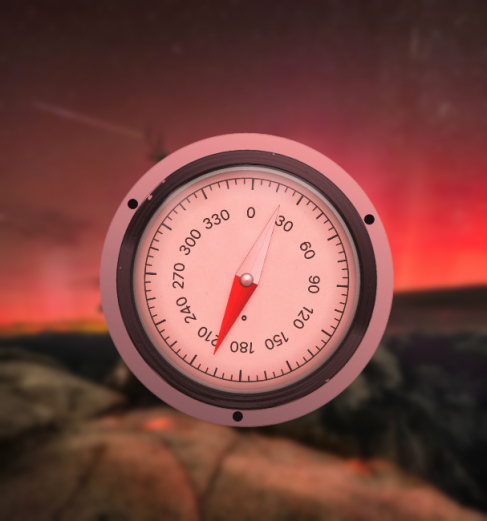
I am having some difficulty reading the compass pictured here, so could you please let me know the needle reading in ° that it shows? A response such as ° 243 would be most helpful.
° 200
